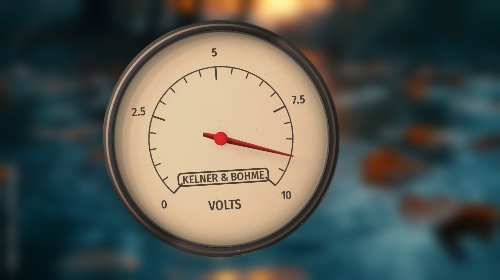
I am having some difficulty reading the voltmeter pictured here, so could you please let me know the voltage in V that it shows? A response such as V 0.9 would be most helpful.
V 9
